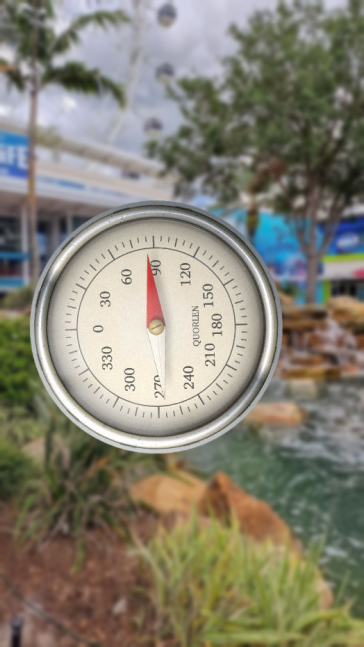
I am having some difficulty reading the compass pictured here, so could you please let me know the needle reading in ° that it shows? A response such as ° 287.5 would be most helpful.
° 85
